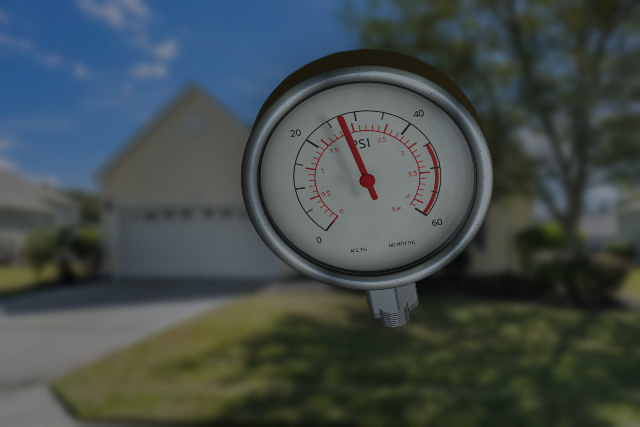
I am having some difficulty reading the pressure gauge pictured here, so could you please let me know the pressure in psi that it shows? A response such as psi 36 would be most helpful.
psi 27.5
